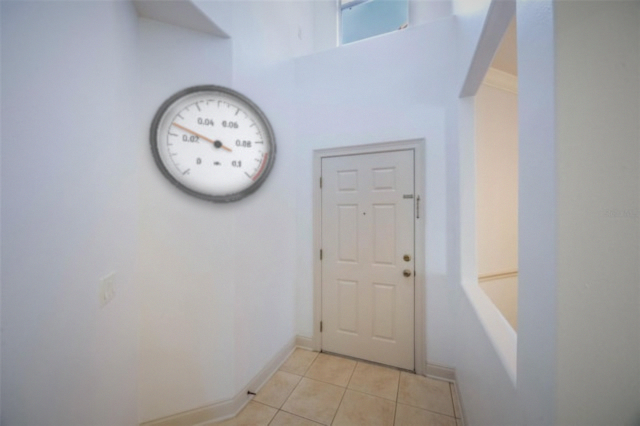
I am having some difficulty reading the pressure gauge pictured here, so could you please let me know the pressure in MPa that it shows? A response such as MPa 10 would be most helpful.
MPa 0.025
